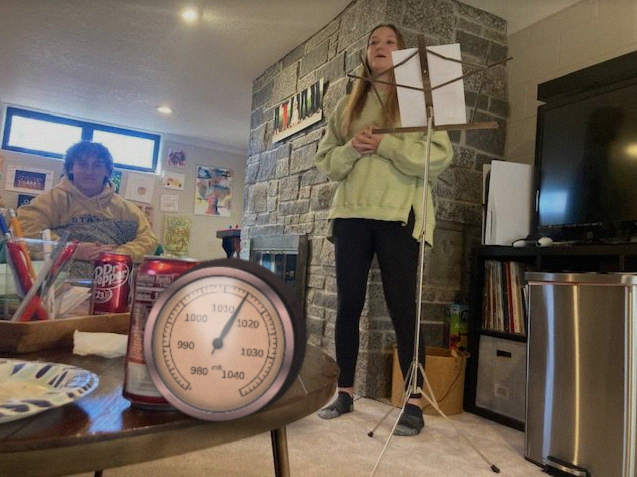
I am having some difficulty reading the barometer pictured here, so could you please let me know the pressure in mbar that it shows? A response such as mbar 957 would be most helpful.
mbar 1015
